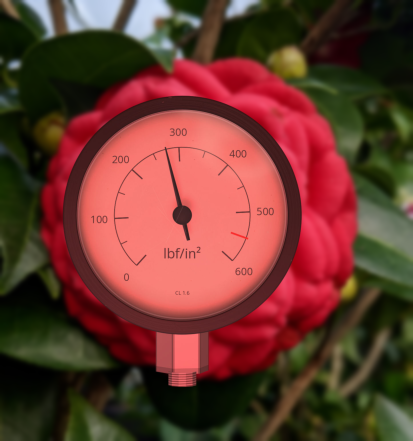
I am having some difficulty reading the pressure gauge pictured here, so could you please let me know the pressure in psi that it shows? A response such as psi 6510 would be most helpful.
psi 275
